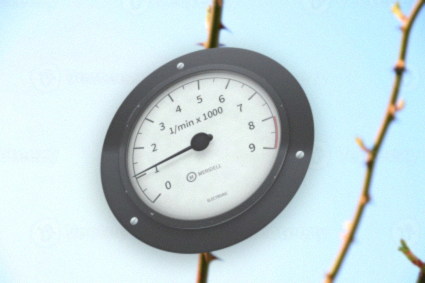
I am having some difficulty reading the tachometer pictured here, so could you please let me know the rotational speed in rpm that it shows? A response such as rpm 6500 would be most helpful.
rpm 1000
